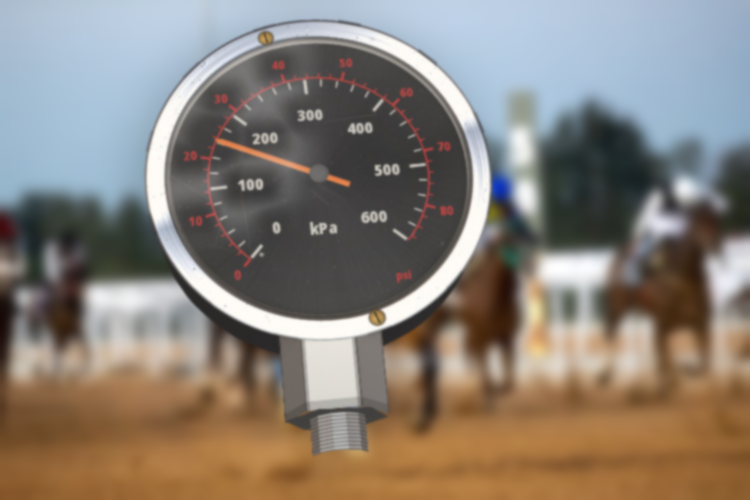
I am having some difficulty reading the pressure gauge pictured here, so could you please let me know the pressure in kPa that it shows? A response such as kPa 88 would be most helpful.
kPa 160
